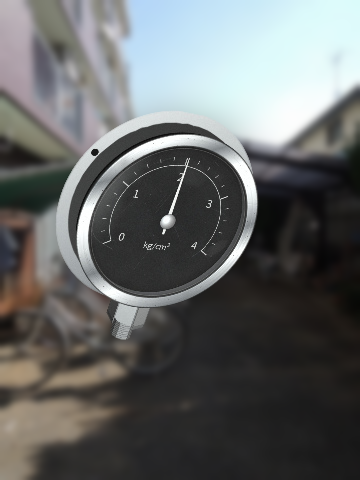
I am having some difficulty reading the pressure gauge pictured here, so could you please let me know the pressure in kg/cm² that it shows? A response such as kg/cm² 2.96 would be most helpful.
kg/cm² 2
